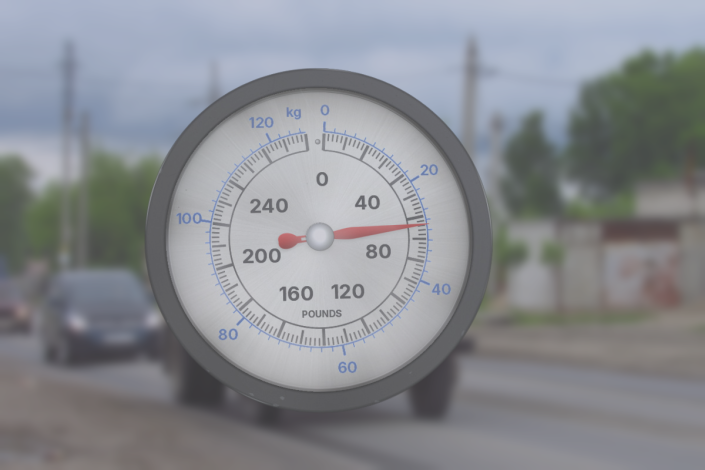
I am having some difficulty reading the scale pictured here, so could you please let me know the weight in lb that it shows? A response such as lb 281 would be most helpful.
lb 64
